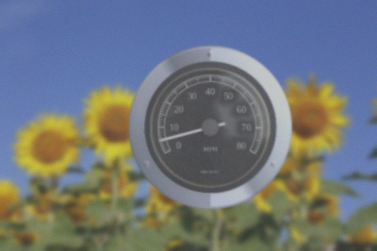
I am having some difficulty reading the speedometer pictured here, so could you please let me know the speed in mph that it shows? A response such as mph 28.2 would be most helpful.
mph 5
